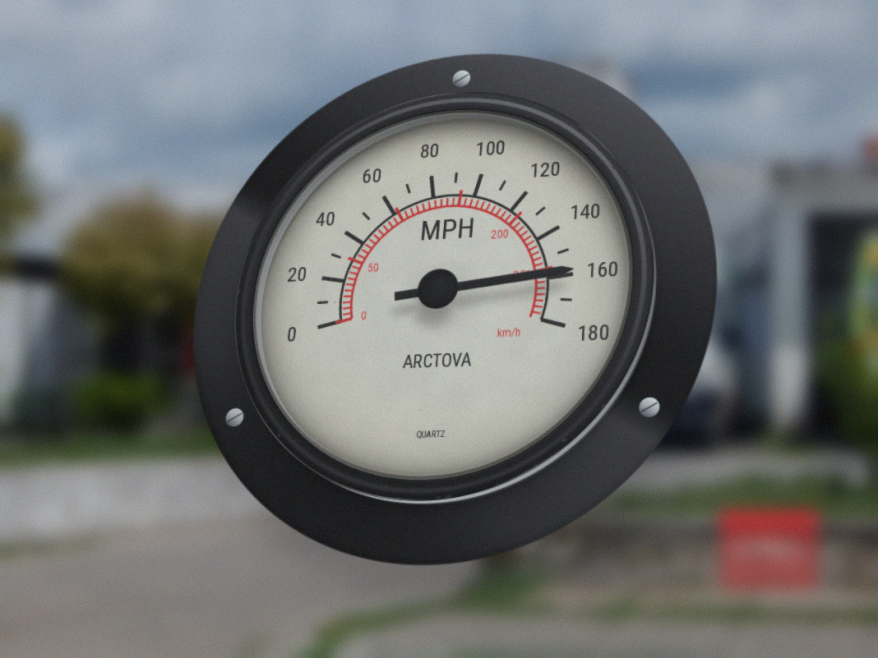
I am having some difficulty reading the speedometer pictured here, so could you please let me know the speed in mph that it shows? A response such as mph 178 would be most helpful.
mph 160
